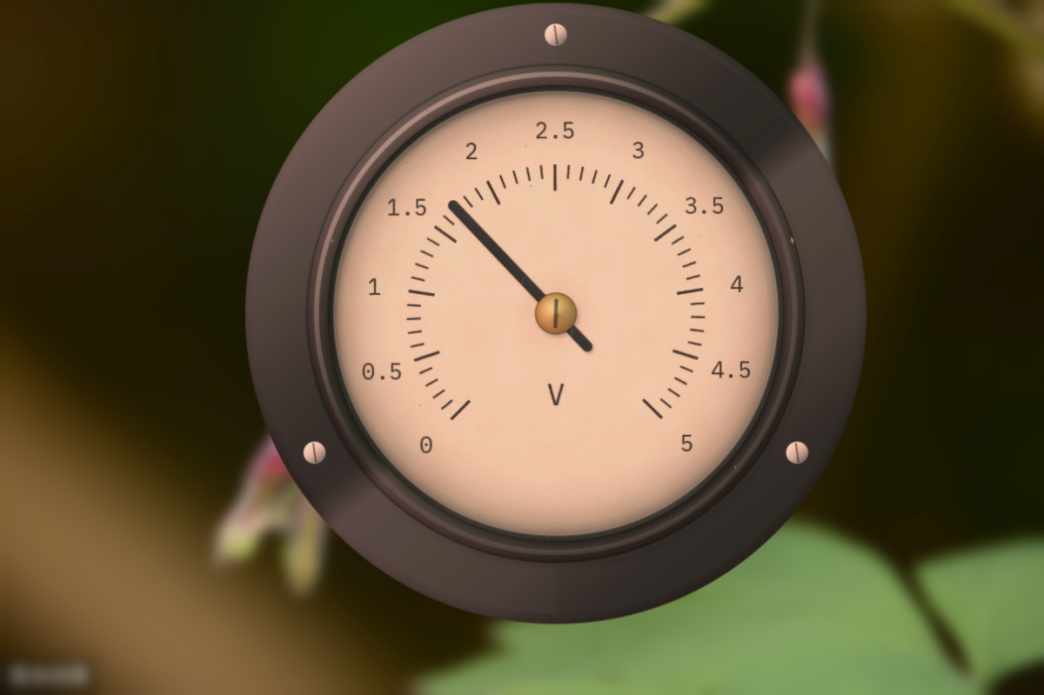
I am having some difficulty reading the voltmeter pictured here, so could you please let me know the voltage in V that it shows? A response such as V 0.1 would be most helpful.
V 1.7
